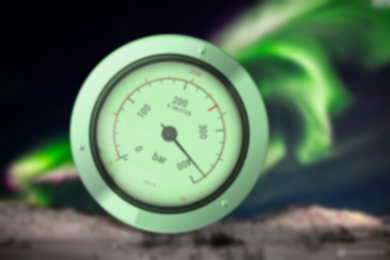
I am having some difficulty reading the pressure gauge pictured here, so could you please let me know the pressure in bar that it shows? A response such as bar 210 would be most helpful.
bar 380
